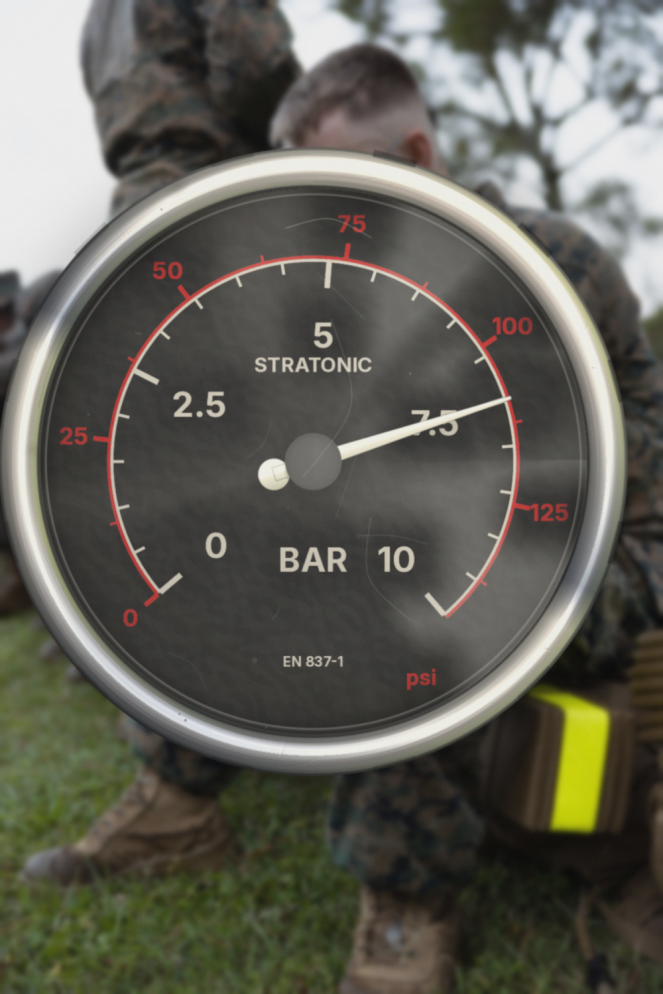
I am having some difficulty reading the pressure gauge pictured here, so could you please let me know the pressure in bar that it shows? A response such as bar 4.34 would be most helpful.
bar 7.5
